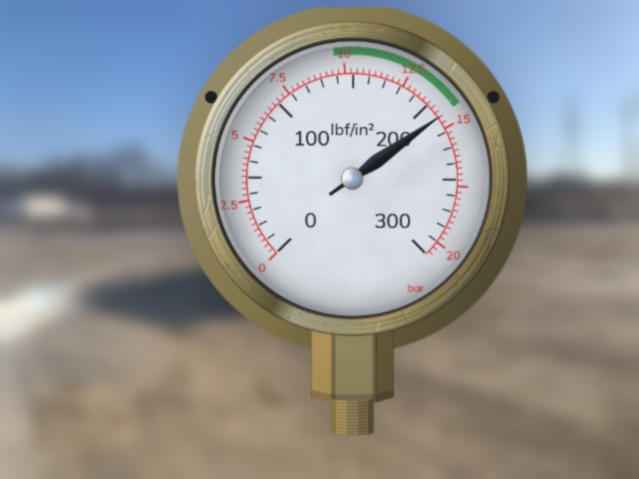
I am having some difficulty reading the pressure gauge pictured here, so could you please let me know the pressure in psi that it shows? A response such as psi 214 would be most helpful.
psi 210
